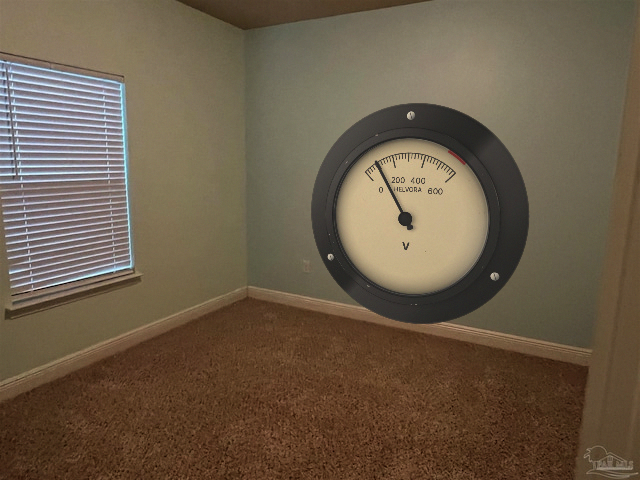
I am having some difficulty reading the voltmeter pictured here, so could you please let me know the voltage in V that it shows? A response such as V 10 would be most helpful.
V 100
